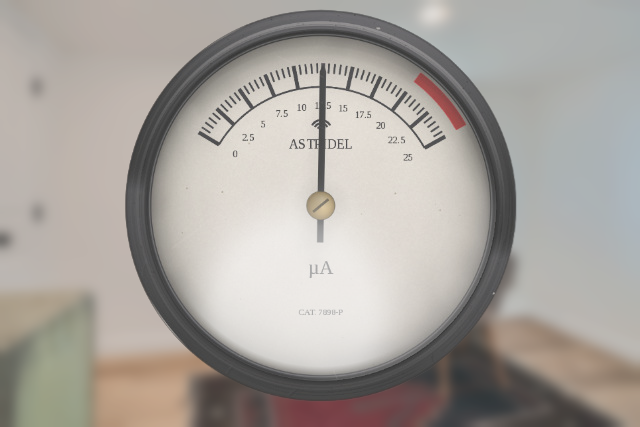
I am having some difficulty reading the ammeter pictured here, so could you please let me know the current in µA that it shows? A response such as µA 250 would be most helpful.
µA 12.5
